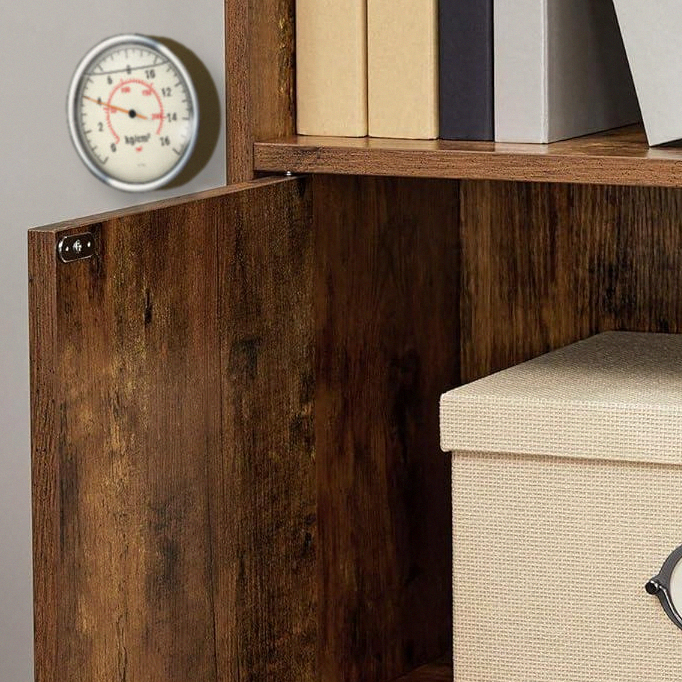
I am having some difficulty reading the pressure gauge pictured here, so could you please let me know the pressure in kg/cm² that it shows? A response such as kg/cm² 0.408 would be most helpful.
kg/cm² 4
